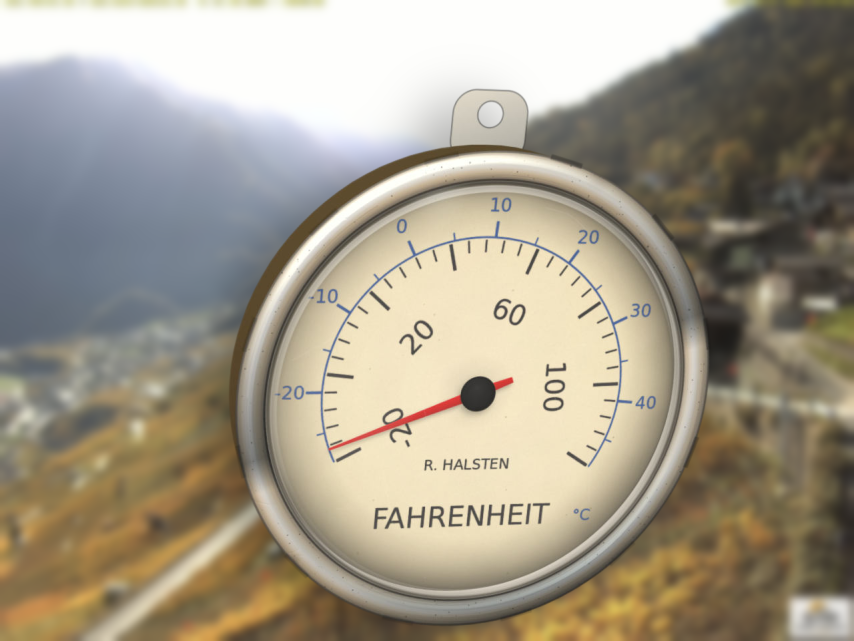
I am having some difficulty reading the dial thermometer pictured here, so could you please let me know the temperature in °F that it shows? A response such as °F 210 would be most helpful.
°F -16
